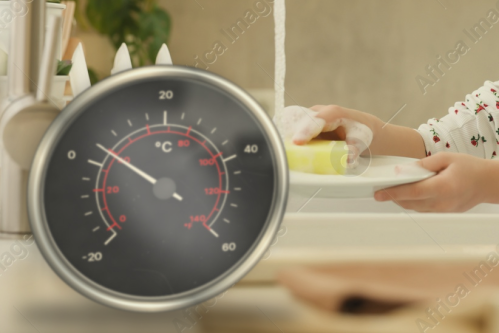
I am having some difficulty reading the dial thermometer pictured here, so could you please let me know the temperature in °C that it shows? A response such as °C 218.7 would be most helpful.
°C 4
